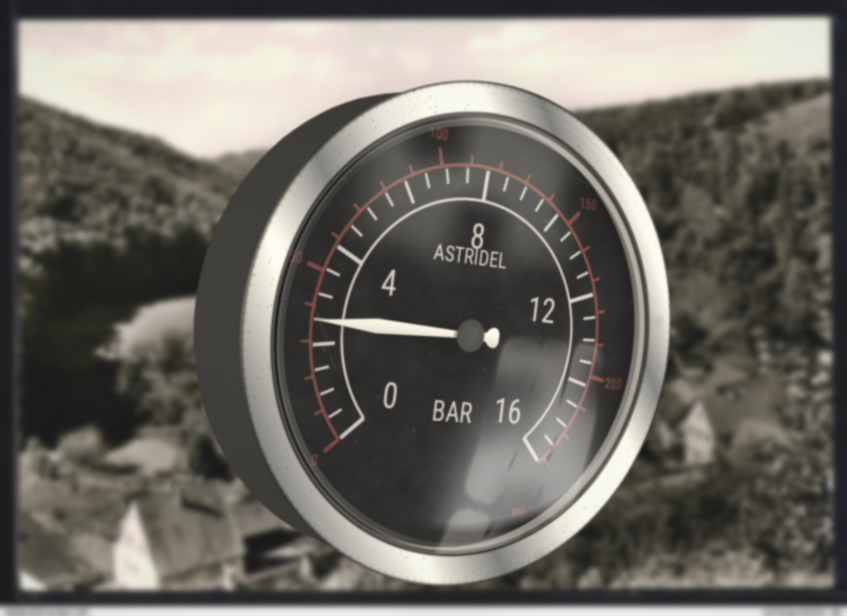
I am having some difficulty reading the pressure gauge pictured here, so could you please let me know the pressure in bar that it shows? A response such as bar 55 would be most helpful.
bar 2.5
